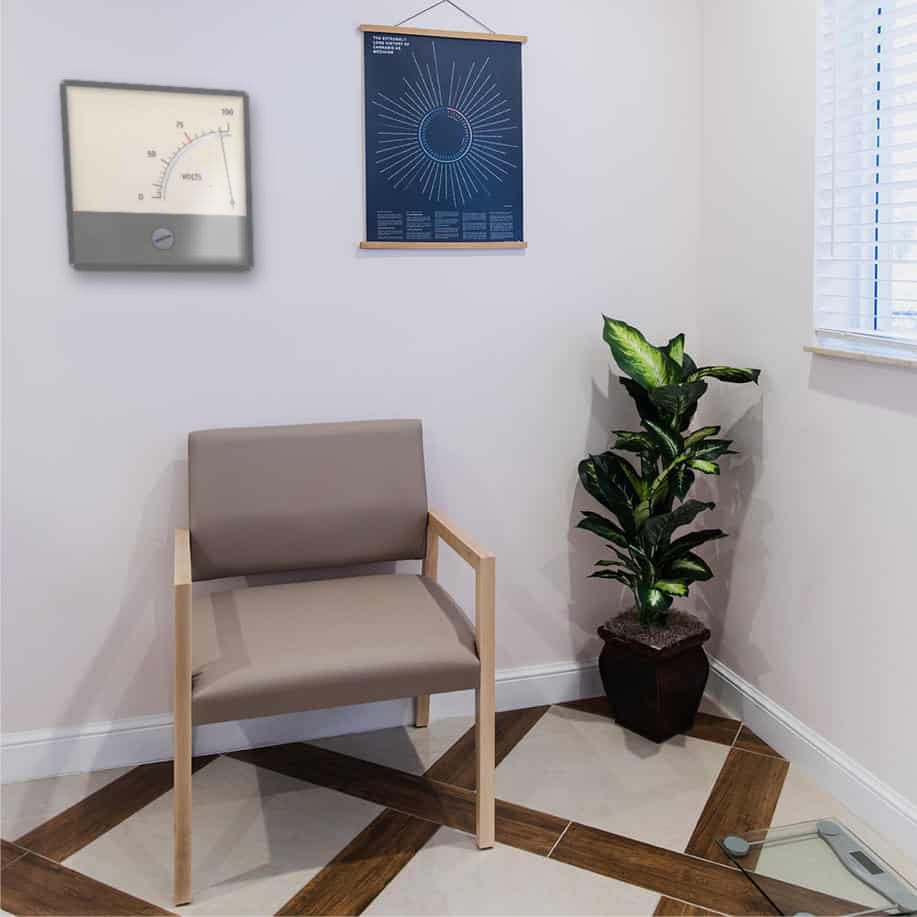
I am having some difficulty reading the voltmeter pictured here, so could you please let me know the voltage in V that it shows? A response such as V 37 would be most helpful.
V 95
